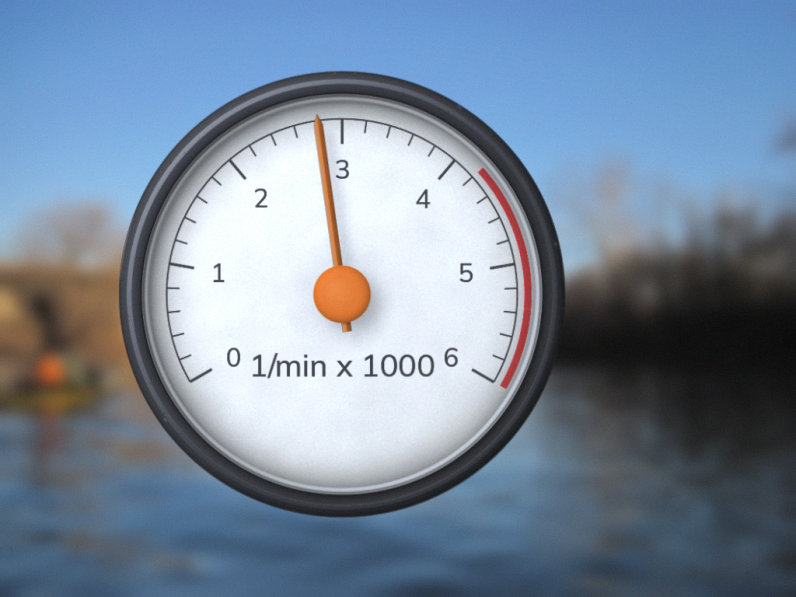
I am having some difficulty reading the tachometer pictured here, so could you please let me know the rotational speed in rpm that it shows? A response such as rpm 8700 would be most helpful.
rpm 2800
